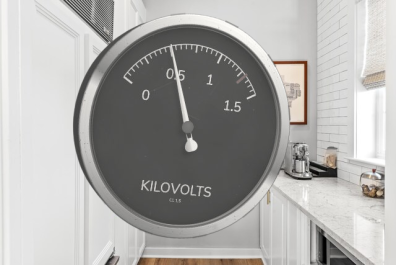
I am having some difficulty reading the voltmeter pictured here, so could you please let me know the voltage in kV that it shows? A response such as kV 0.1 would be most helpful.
kV 0.5
